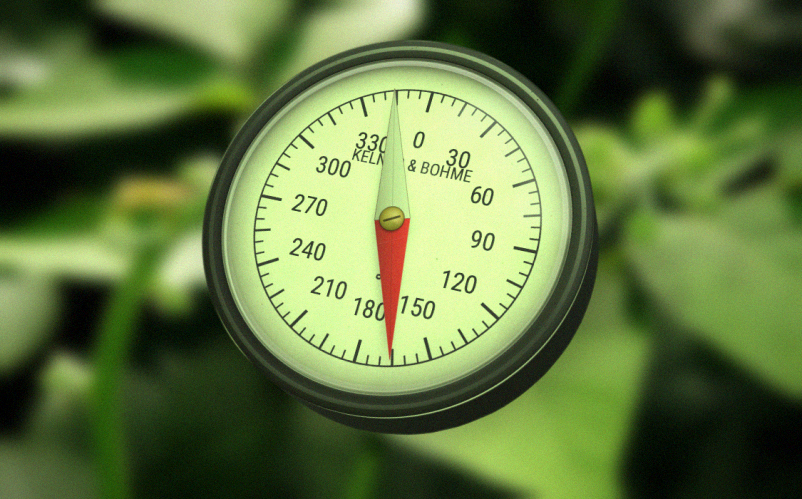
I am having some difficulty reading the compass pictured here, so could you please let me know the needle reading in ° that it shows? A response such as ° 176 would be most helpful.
° 165
